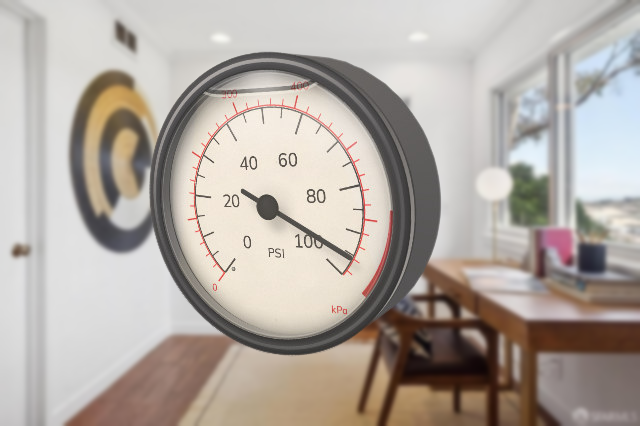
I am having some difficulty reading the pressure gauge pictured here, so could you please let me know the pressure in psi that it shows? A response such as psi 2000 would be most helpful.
psi 95
